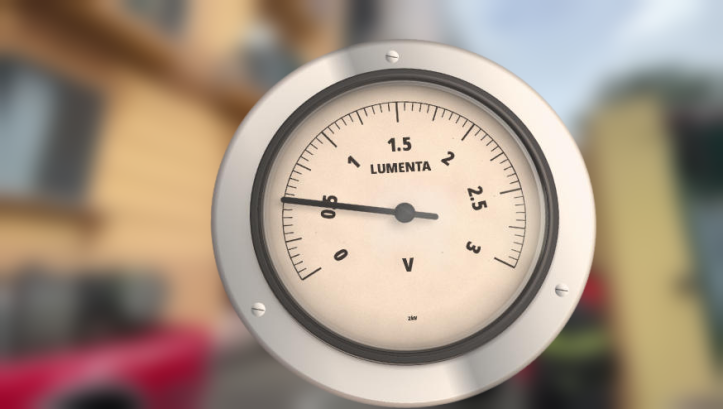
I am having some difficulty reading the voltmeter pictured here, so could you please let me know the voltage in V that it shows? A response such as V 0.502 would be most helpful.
V 0.5
